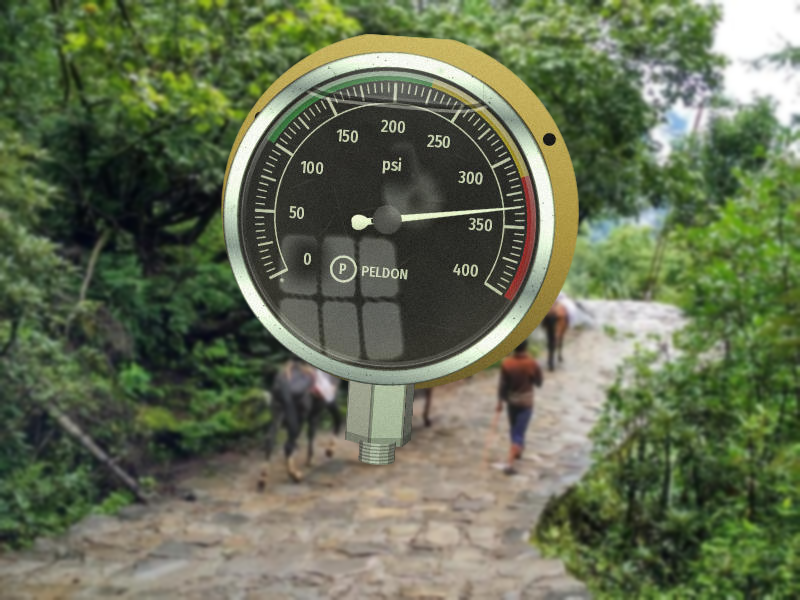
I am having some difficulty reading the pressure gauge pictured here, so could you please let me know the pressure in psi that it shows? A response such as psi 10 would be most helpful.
psi 335
